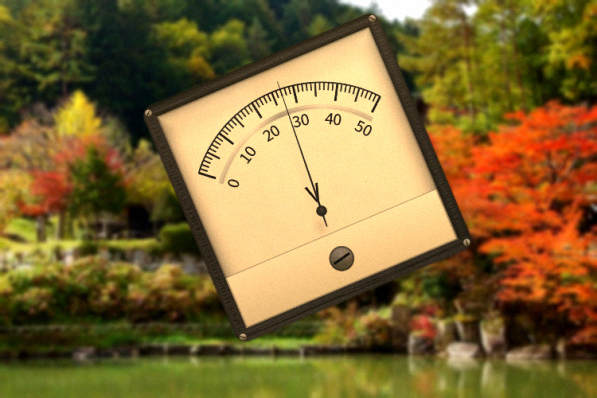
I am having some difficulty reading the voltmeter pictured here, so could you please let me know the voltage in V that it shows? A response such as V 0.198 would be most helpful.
V 27
